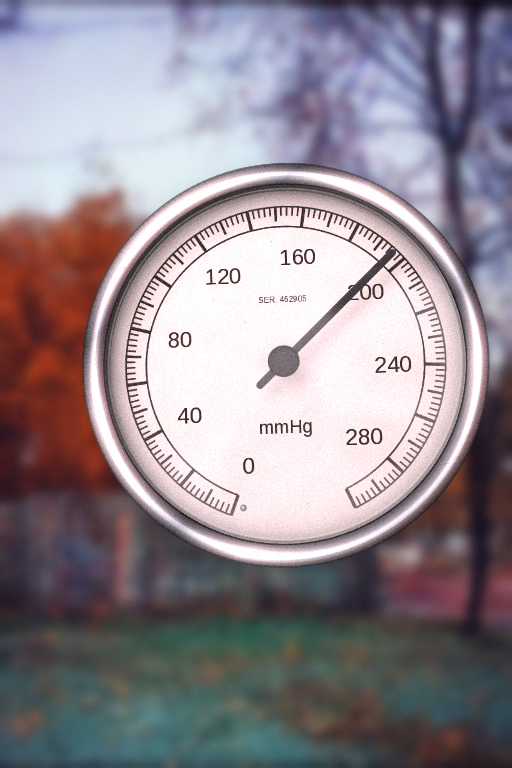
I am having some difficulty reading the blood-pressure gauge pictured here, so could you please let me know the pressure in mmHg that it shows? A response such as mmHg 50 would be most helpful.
mmHg 196
